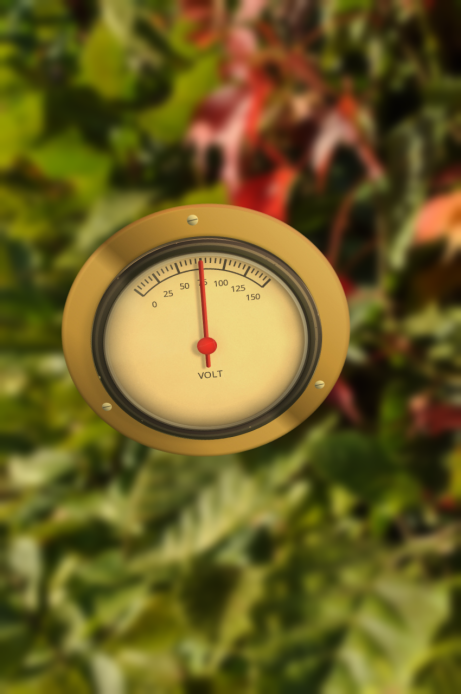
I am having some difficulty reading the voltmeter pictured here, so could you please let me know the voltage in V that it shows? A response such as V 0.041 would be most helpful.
V 75
